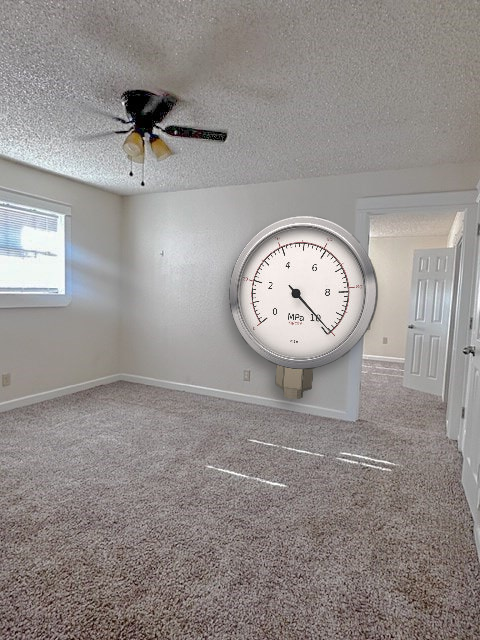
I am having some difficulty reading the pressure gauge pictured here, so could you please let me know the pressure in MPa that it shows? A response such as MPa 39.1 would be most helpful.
MPa 9.8
